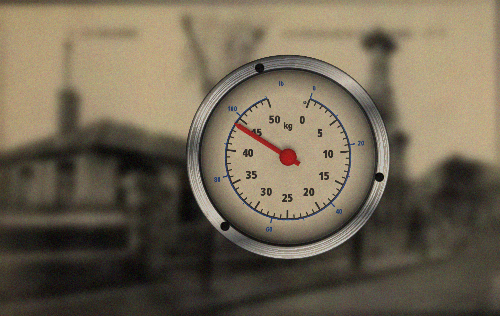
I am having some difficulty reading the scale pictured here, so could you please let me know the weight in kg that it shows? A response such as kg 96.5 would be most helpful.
kg 44
